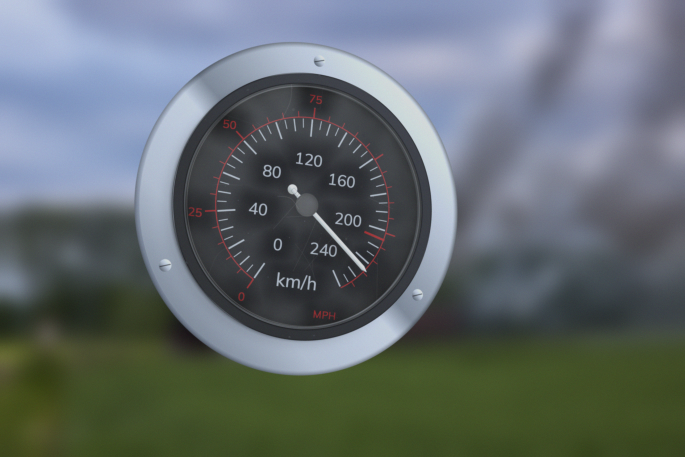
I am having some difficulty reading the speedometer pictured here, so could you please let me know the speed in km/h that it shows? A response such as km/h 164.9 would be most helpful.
km/h 225
